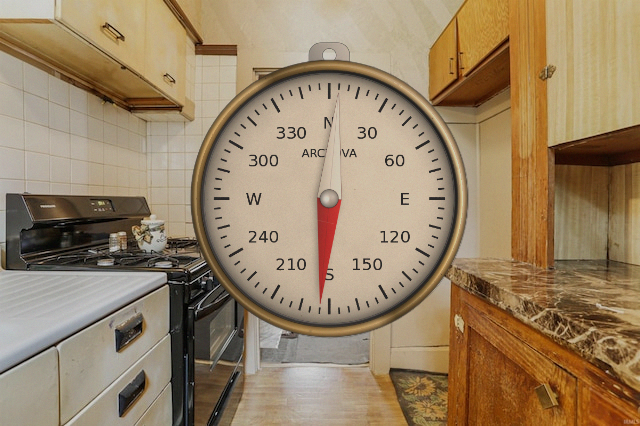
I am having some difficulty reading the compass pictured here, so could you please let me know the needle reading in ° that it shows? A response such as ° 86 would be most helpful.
° 185
